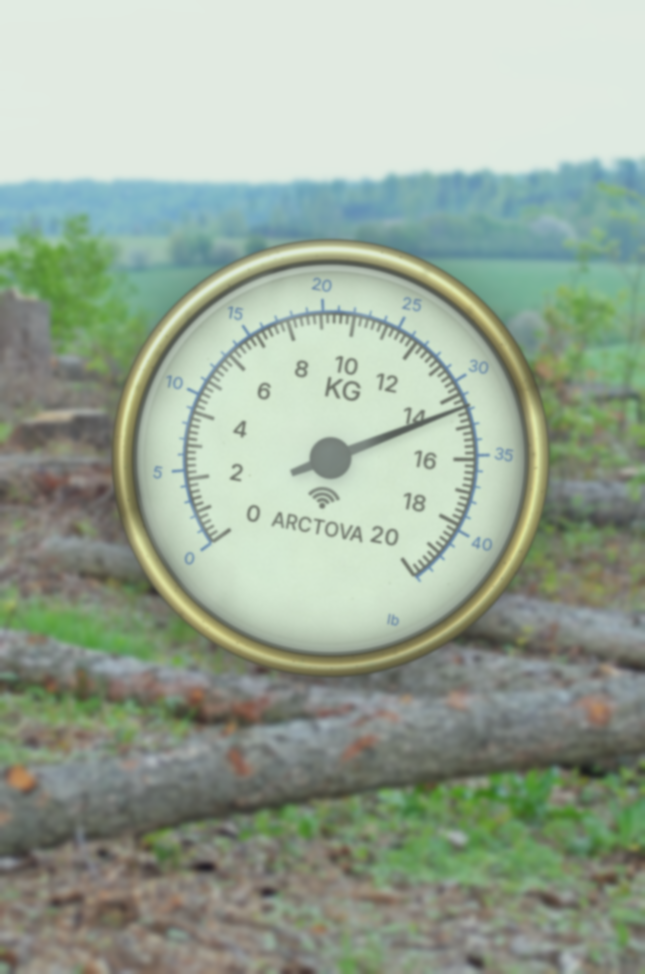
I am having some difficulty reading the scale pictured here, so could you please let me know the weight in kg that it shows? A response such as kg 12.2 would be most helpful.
kg 14.4
